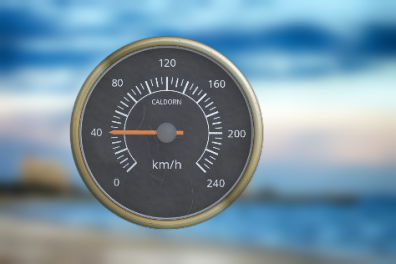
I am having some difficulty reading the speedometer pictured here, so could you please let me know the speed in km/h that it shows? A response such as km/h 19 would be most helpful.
km/h 40
